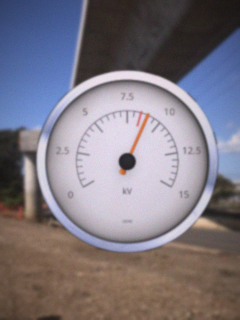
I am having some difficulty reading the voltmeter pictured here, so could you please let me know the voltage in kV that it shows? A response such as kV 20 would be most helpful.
kV 9
